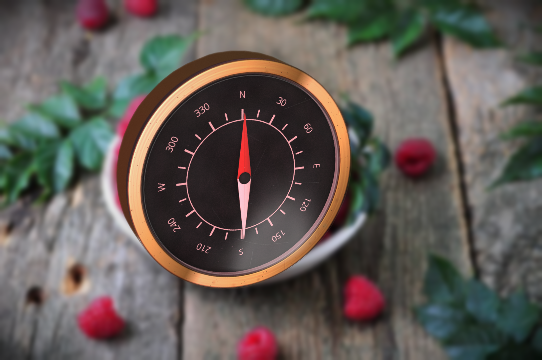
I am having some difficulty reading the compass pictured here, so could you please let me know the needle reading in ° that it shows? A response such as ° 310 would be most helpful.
° 0
